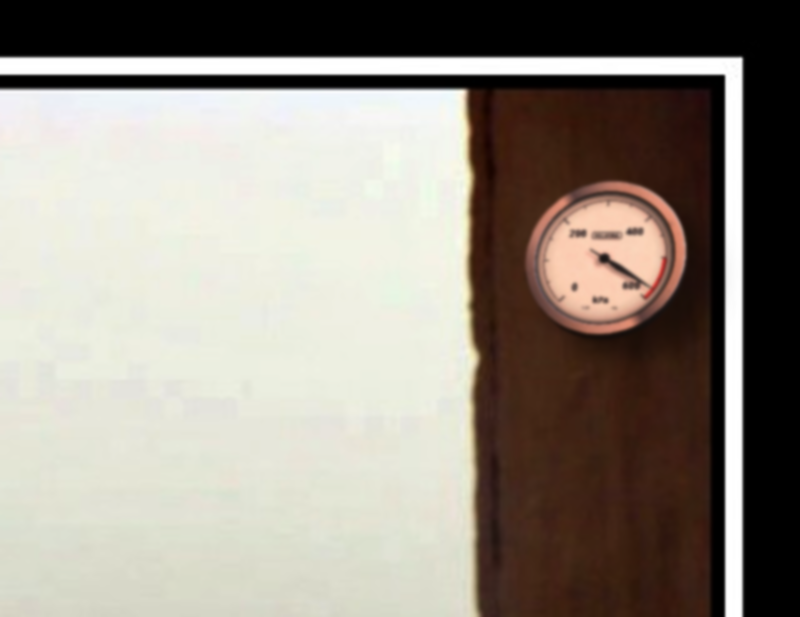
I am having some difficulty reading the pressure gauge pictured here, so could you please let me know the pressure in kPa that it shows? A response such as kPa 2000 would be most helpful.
kPa 575
